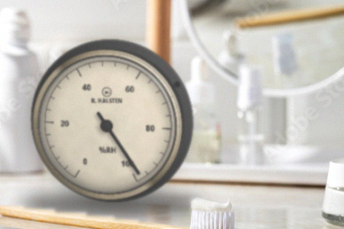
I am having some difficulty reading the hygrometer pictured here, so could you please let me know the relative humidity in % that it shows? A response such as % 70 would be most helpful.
% 98
